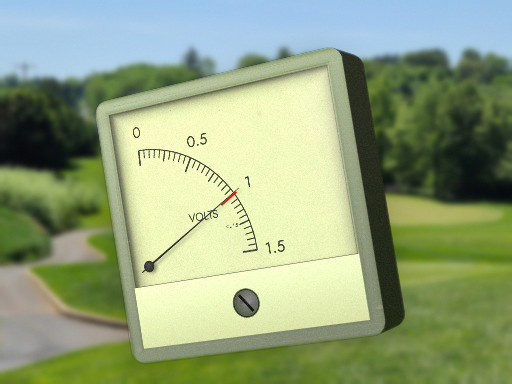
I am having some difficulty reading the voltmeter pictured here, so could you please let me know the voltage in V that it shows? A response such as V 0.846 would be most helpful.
V 1
